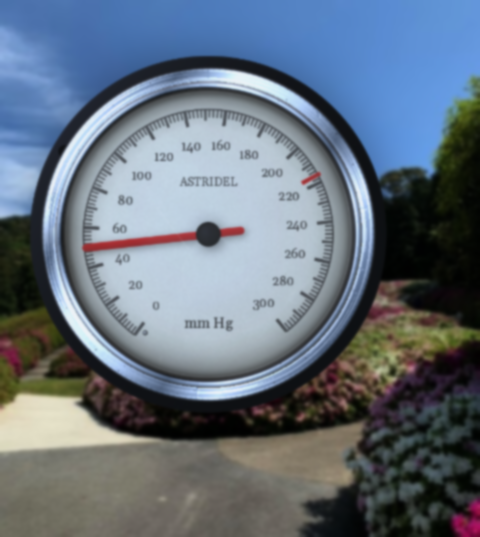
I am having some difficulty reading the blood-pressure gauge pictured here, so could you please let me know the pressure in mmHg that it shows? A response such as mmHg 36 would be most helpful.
mmHg 50
